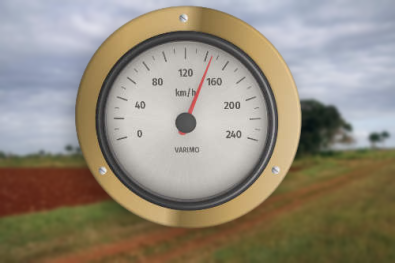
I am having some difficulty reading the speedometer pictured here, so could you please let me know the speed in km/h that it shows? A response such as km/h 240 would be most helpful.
km/h 145
